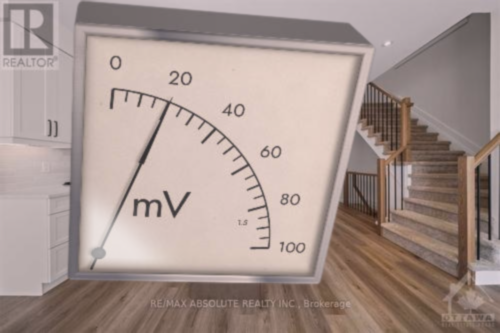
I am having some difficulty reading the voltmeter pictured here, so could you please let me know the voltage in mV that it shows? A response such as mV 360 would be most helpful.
mV 20
